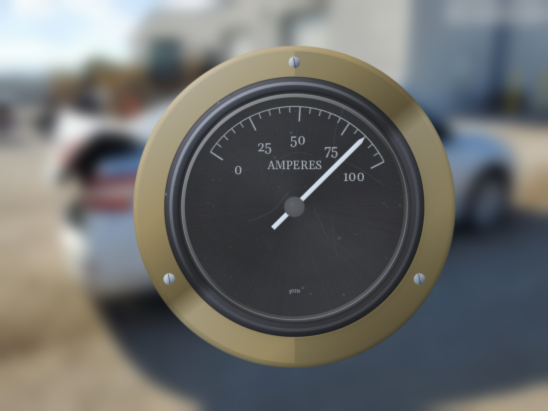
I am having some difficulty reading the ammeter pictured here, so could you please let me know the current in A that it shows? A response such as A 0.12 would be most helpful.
A 85
